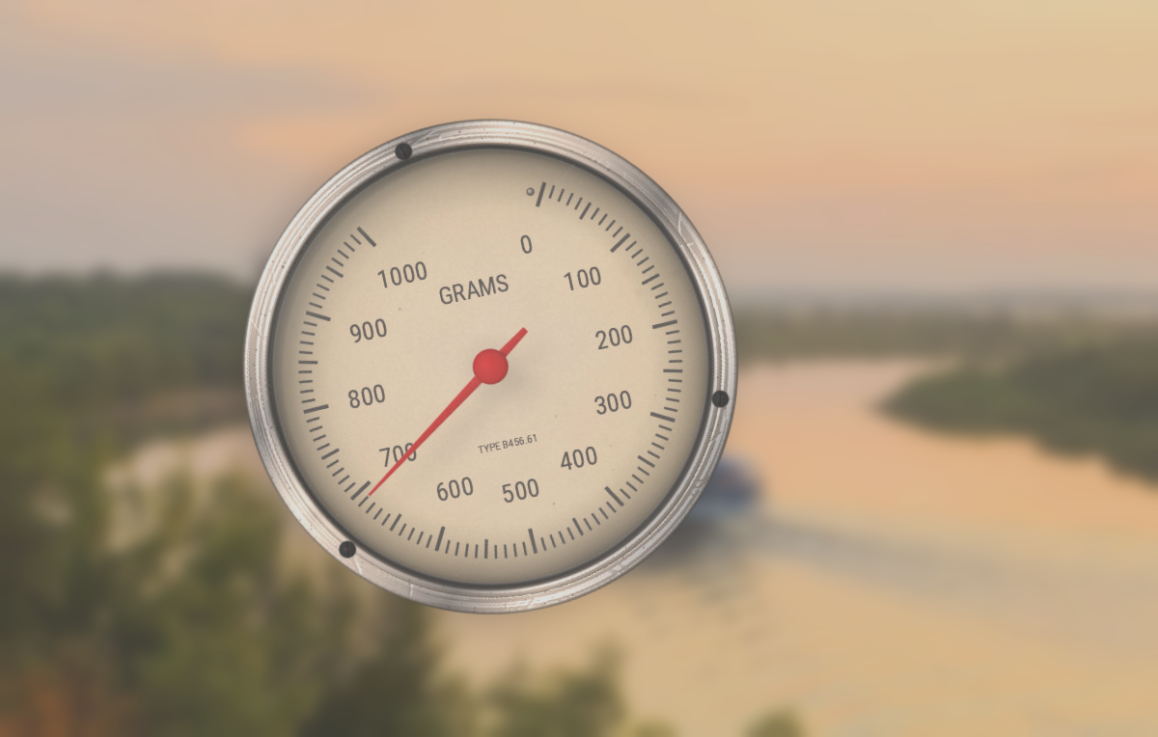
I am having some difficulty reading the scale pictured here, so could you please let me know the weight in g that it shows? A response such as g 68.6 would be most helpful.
g 690
